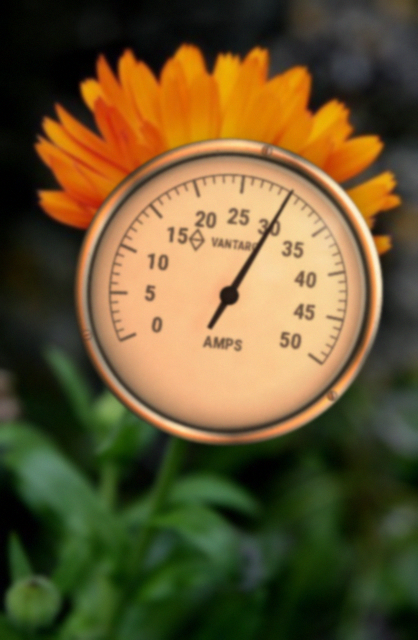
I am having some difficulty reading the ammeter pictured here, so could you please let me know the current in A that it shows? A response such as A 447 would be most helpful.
A 30
